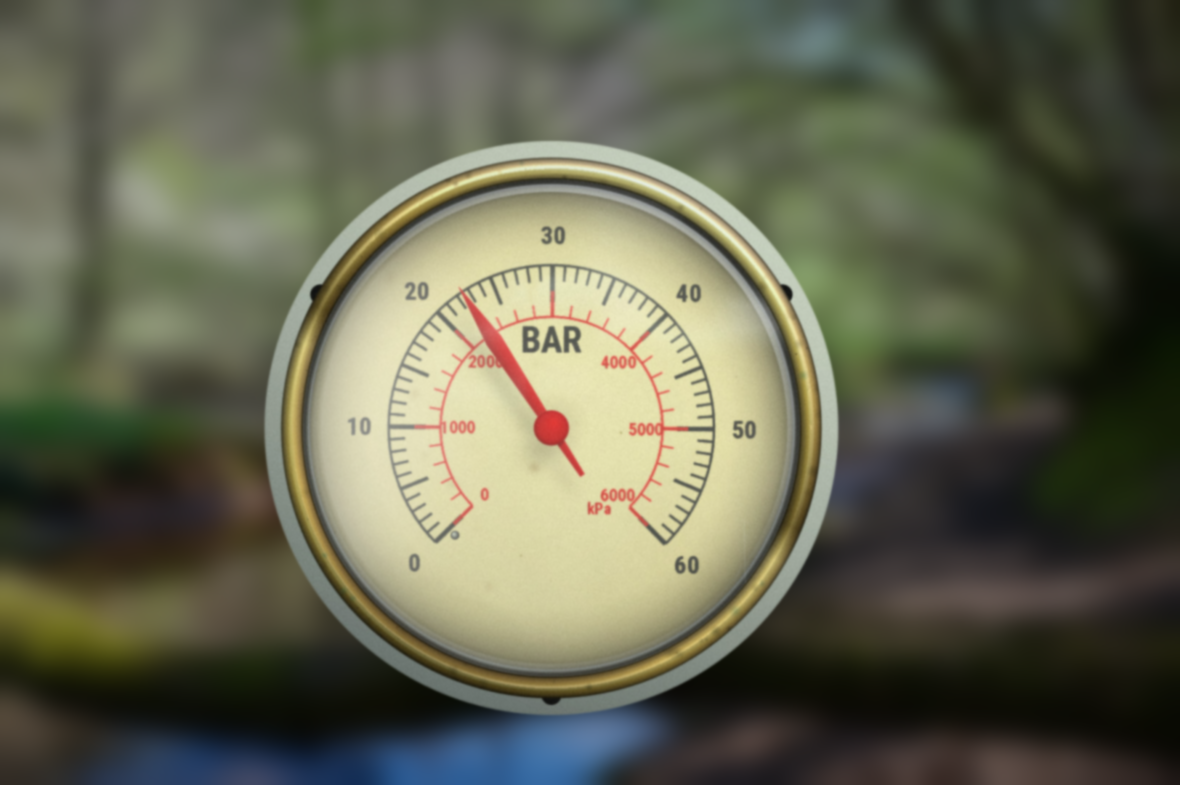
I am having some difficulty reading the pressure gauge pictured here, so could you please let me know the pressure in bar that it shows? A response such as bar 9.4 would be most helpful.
bar 22.5
